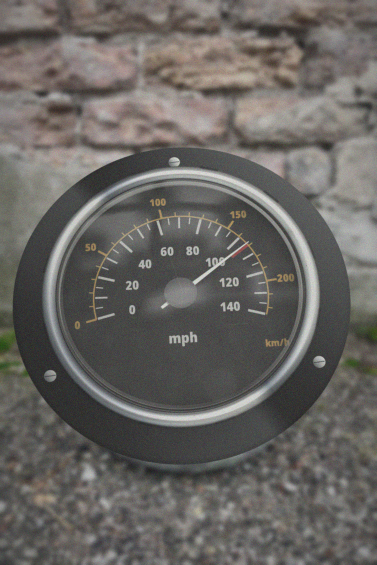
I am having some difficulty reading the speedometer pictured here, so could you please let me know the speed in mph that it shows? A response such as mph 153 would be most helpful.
mph 105
